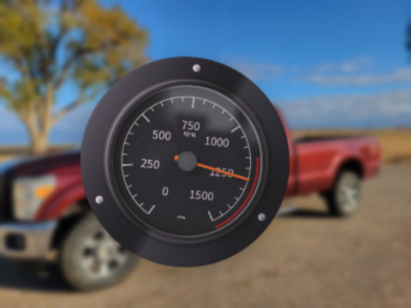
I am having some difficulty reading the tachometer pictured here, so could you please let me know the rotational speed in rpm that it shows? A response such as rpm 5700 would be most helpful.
rpm 1250
